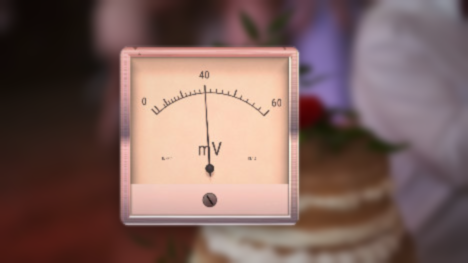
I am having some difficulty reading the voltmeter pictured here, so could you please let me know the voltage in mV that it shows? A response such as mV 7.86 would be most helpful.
mV 40
